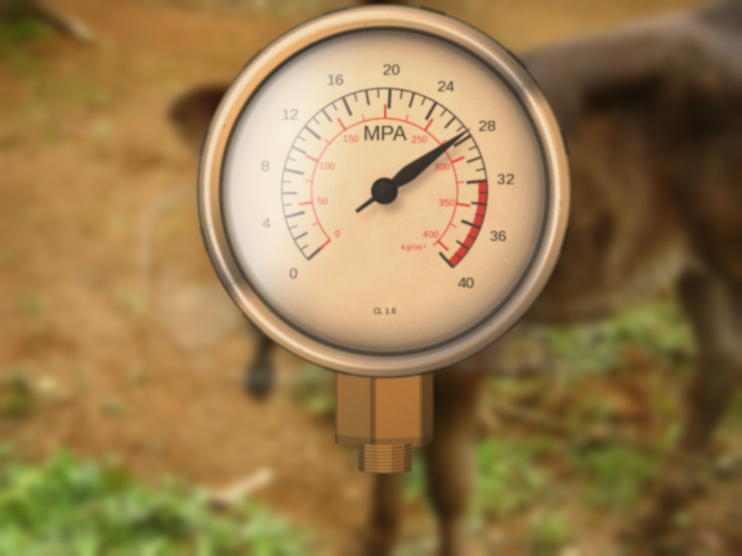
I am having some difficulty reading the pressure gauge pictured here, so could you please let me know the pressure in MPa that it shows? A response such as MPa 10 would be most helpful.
MPa 27.5
